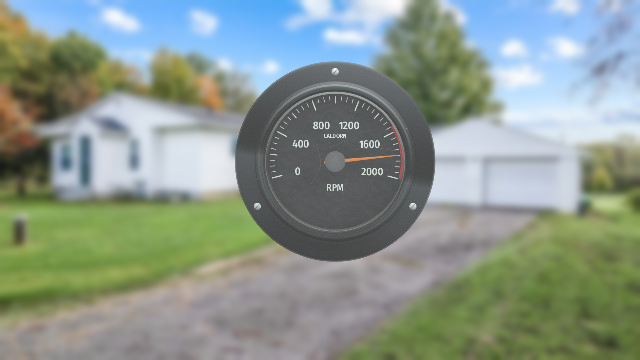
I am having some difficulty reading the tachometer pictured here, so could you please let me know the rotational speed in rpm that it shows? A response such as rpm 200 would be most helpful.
rpm 1800
